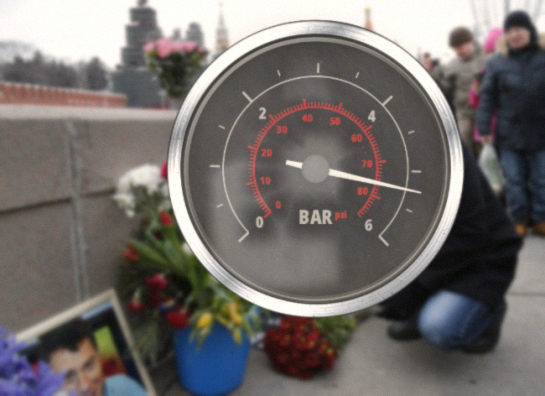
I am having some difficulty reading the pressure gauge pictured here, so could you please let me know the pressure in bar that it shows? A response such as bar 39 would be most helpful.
bar 5.25
